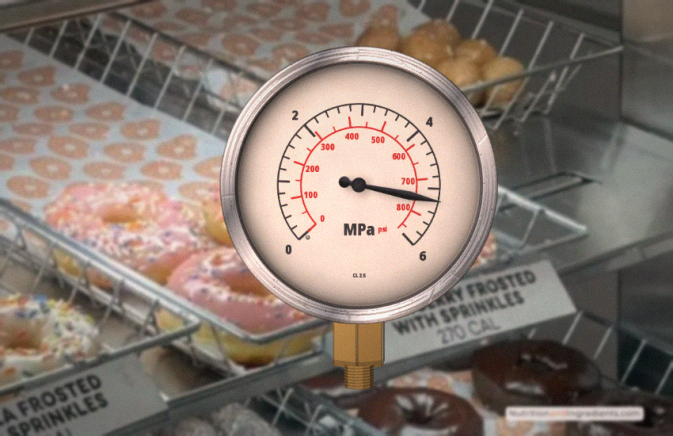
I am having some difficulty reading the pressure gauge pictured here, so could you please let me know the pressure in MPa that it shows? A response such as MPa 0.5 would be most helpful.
MPa 5.2
